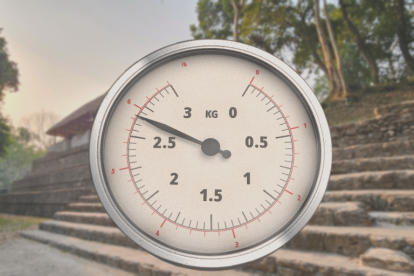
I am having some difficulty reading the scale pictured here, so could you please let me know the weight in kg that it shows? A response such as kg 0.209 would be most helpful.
kg 2.65
